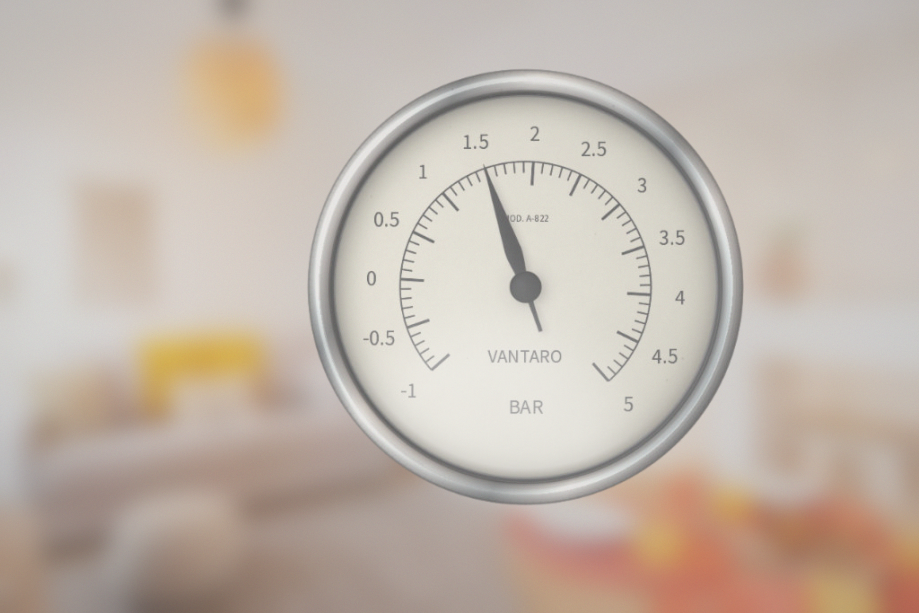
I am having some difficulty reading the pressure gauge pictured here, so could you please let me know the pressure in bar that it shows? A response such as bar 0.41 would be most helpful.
bar 1.5
